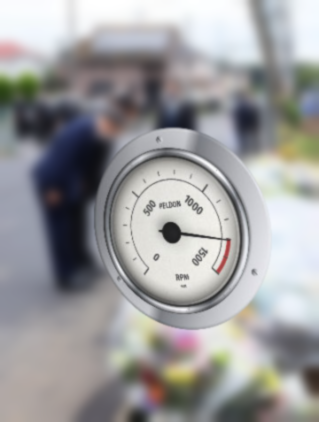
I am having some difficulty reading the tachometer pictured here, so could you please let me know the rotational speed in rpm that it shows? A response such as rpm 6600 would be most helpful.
rpm 1300
